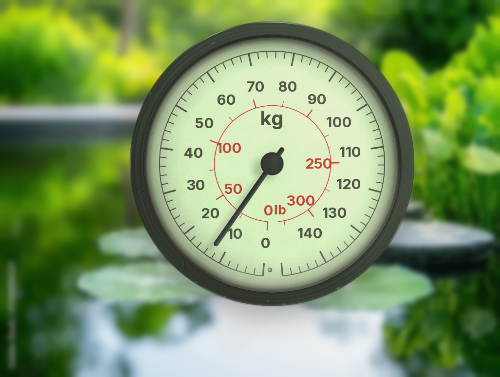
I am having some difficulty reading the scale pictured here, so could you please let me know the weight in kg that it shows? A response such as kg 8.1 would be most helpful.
kg 13
